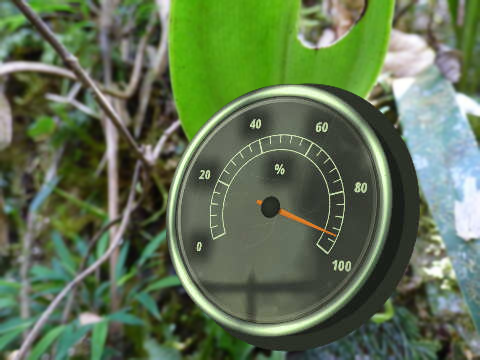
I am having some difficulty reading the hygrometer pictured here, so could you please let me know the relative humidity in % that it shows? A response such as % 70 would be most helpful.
% 94
